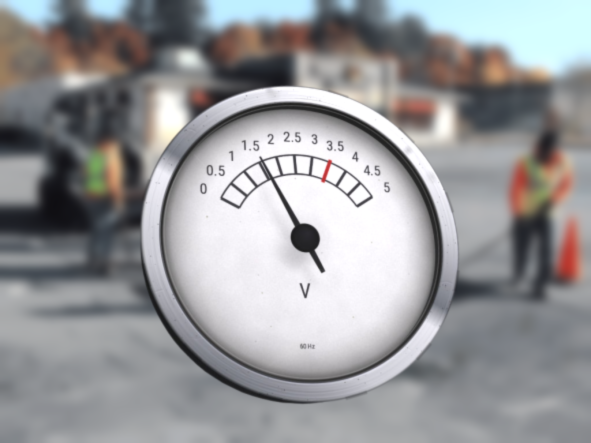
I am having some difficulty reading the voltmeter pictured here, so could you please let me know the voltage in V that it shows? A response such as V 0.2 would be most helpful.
V 1.5
